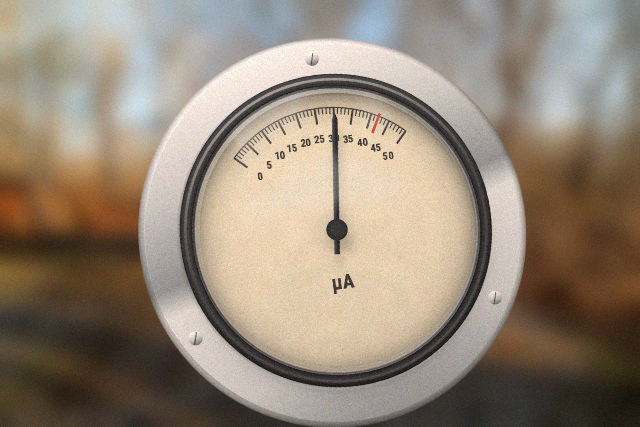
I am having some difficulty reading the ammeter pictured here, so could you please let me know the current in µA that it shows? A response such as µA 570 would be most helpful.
µA 30
